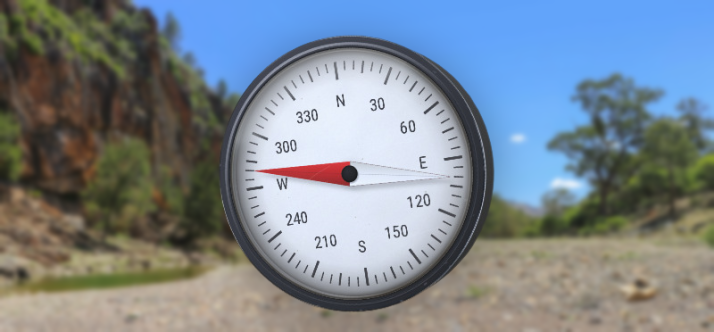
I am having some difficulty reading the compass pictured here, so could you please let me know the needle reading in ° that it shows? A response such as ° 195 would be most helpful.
° 280
